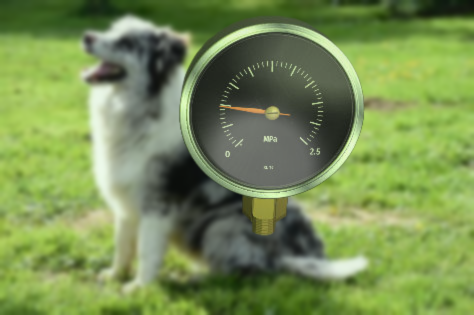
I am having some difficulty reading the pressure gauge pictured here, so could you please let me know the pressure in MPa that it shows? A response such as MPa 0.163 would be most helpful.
MPa 0.5
